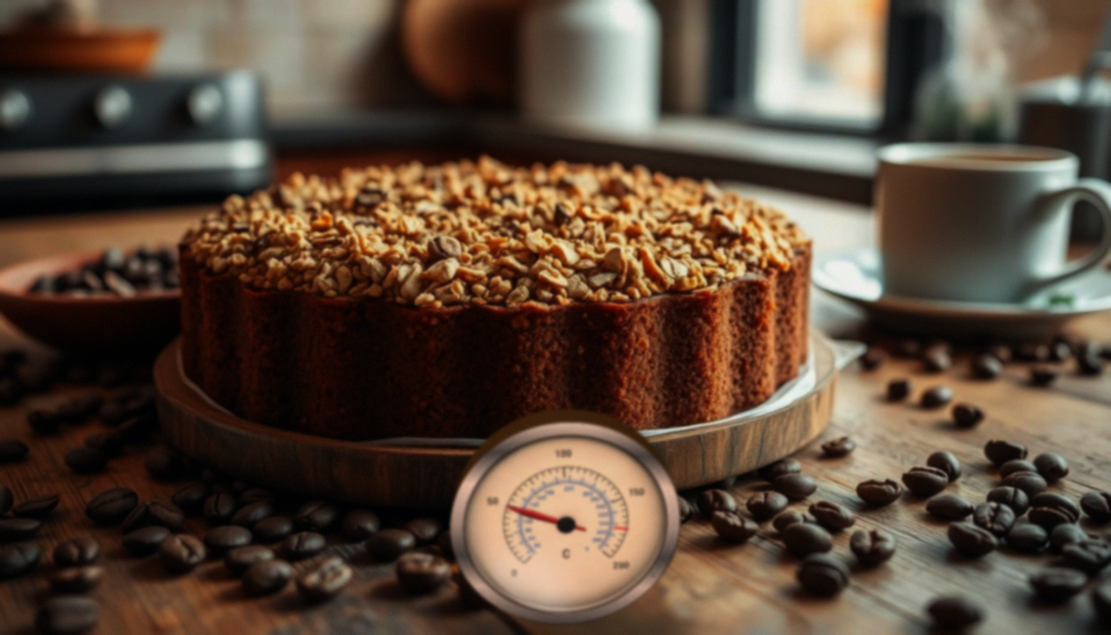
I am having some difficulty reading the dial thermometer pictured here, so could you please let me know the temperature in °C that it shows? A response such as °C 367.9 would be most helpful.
°C 50
